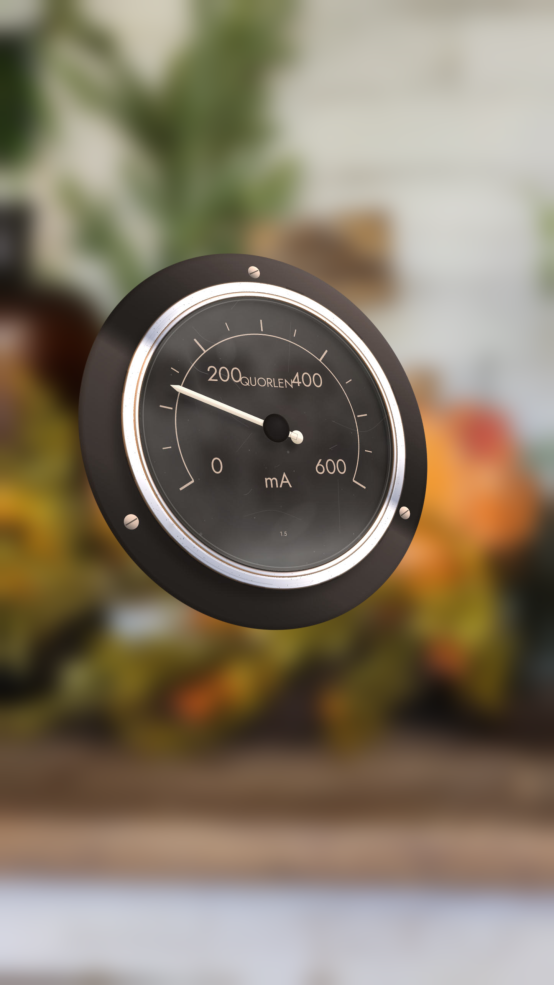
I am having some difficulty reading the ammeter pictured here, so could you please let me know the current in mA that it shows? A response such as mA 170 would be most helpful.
mA 125
